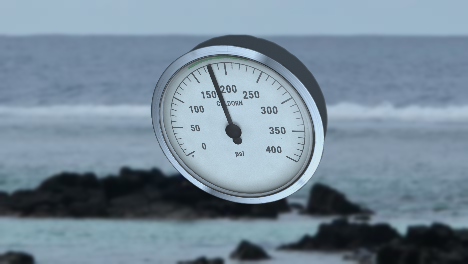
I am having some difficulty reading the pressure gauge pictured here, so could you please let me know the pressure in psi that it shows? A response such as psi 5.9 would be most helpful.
psi 180
